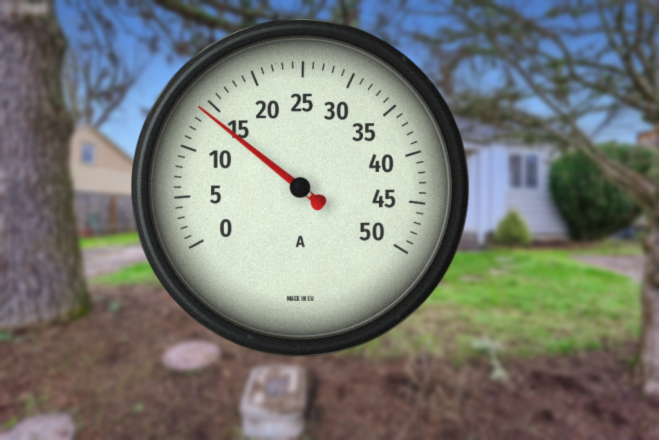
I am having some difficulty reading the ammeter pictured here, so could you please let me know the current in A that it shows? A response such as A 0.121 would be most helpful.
A 14
